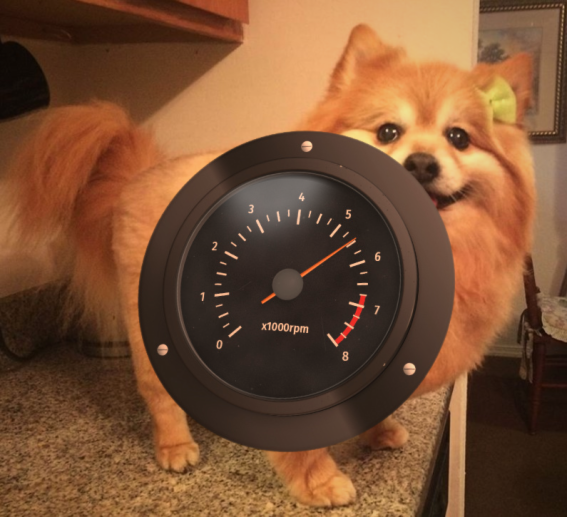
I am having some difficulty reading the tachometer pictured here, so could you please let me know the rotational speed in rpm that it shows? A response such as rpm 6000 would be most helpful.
rpm 5500
